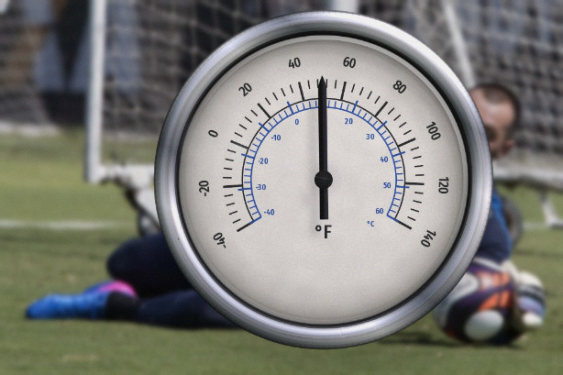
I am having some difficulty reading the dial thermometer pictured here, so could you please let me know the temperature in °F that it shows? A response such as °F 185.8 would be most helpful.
°F 50
